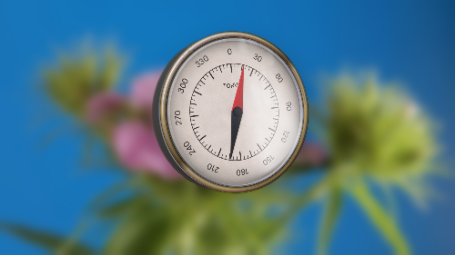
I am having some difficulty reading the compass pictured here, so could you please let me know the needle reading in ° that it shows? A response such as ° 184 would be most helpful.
° 15
